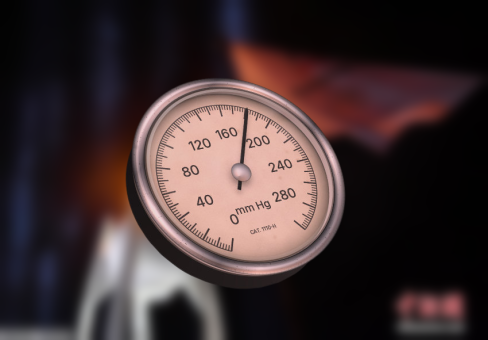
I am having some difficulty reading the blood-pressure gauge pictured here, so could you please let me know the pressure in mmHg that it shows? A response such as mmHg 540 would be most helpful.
mmHg 180
